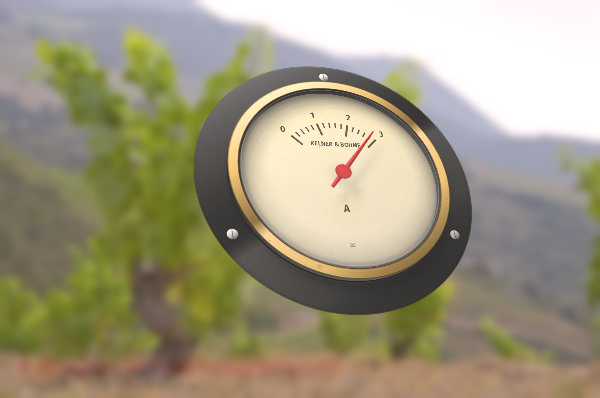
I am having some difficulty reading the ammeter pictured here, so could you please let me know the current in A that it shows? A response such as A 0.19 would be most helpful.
A 2.8
